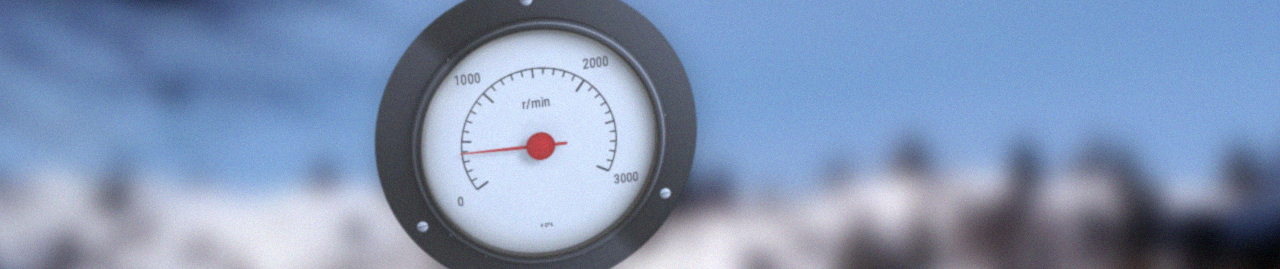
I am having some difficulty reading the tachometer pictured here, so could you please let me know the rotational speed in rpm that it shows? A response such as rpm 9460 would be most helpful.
rpm 400
